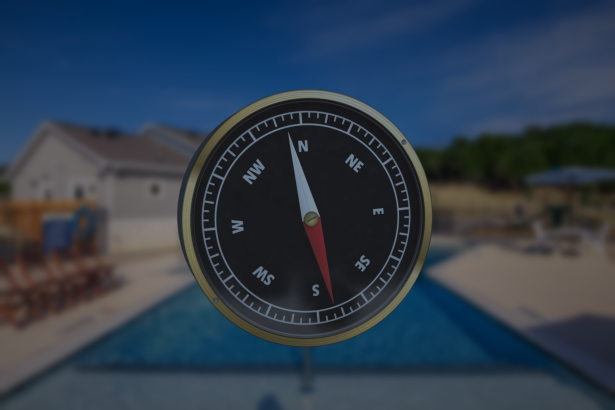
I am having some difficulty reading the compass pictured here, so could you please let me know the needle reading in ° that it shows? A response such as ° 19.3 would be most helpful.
° 170
